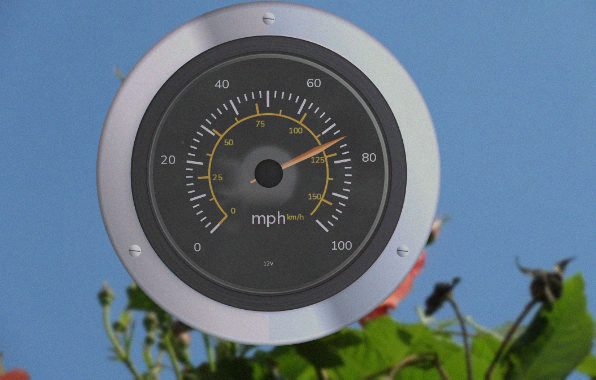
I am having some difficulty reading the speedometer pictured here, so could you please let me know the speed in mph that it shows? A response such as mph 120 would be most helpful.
mph 74
